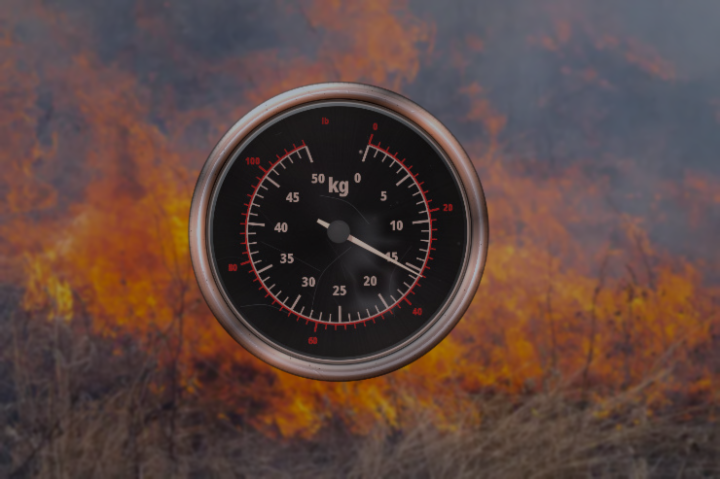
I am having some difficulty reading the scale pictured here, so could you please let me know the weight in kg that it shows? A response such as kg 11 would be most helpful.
kg 15.5
